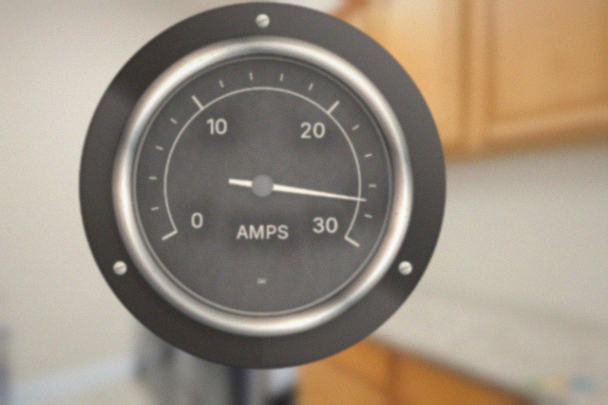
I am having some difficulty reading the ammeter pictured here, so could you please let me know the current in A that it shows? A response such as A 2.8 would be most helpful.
A 27
